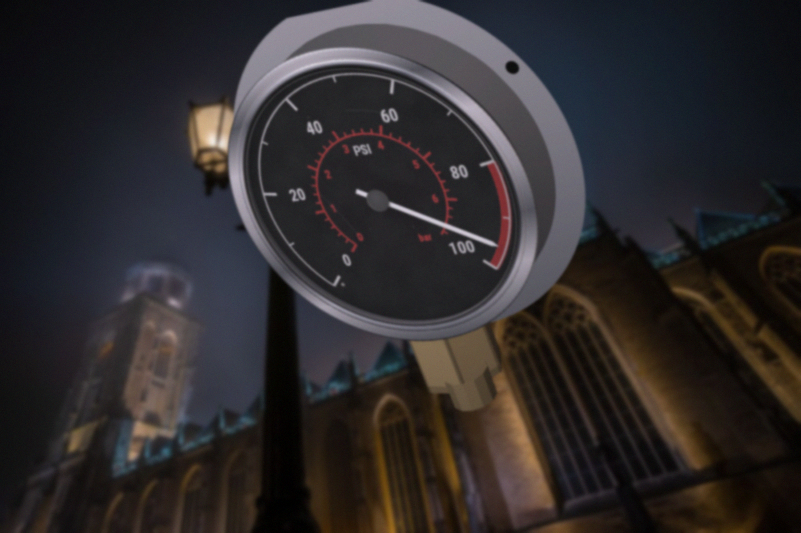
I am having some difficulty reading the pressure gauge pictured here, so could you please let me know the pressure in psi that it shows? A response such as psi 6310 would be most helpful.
psi 95
